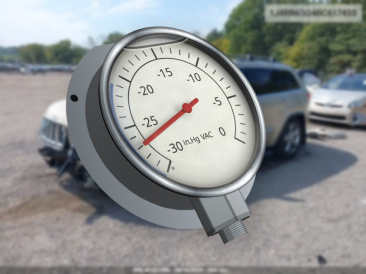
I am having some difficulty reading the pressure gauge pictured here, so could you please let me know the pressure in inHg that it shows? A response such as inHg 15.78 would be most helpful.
inHg -27
